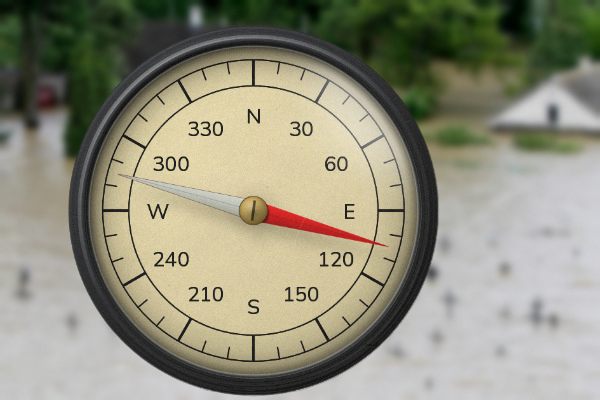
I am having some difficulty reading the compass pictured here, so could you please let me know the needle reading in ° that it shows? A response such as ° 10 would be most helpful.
° 105
